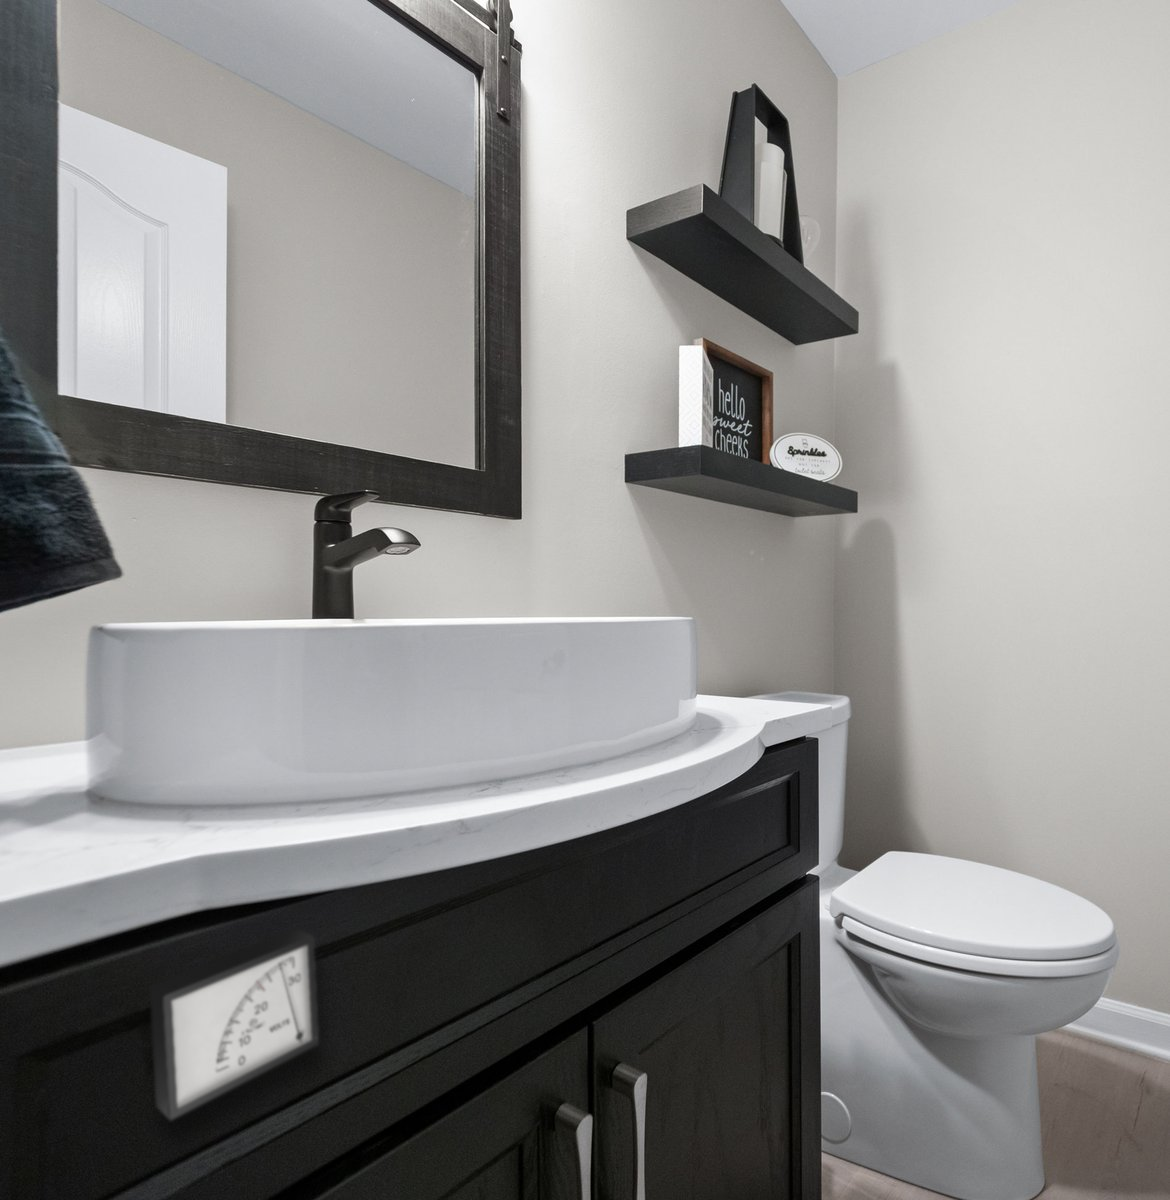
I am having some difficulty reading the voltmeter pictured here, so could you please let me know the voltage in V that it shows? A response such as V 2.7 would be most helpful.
V 27.5
